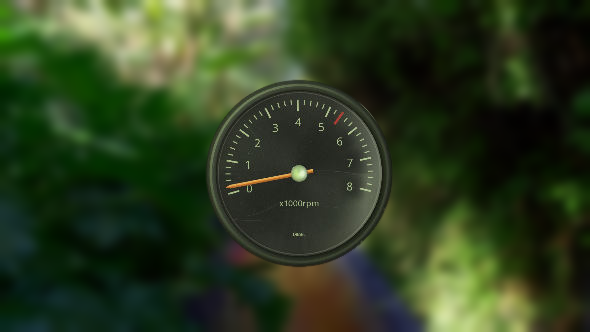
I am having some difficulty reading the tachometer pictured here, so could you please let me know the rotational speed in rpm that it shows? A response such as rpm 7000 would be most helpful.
rpm 200
